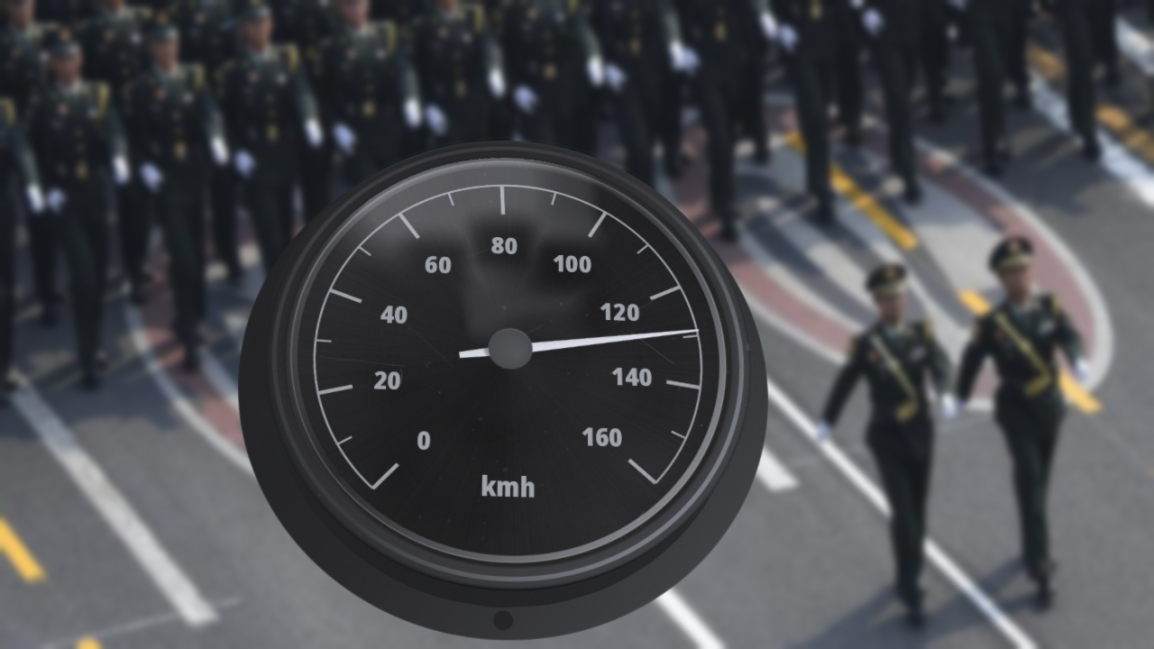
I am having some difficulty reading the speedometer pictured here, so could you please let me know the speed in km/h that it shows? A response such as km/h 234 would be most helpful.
km/h 130
